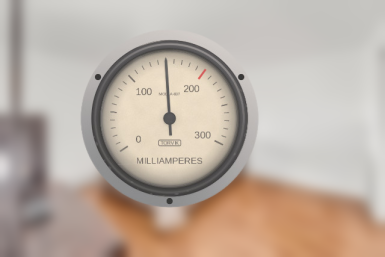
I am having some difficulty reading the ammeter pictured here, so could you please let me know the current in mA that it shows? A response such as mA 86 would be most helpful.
mA 150
